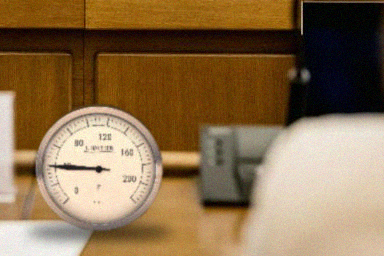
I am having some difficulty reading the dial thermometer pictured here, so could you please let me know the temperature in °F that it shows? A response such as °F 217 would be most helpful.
°F 40
